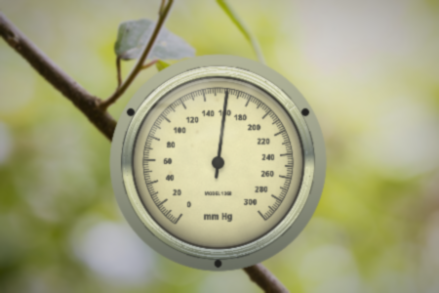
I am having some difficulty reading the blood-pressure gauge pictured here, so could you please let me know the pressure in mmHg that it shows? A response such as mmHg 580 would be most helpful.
mmHg 160
